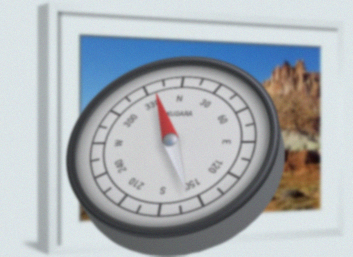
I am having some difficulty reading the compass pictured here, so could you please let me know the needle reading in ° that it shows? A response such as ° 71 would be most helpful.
° 337.5
